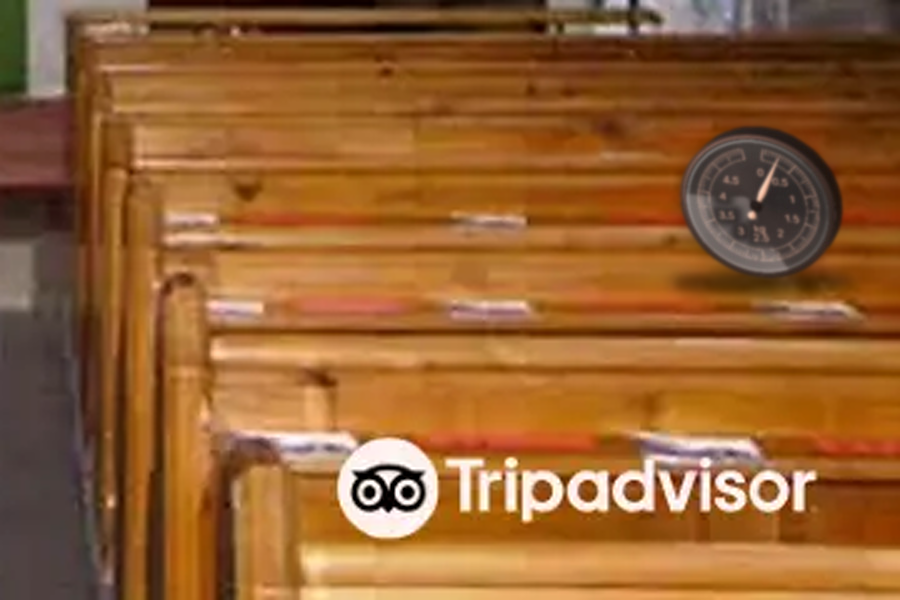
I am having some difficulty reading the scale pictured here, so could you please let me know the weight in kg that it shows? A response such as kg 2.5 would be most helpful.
kg 0.25
